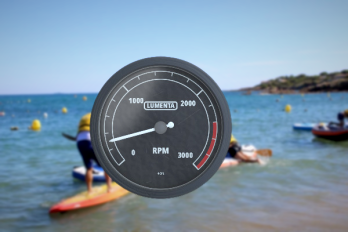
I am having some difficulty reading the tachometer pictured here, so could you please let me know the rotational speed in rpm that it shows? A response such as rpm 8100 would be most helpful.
rpm 300
